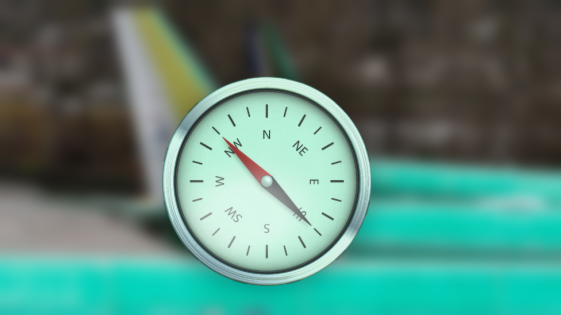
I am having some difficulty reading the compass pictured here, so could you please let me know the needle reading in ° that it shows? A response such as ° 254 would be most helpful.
° 315
